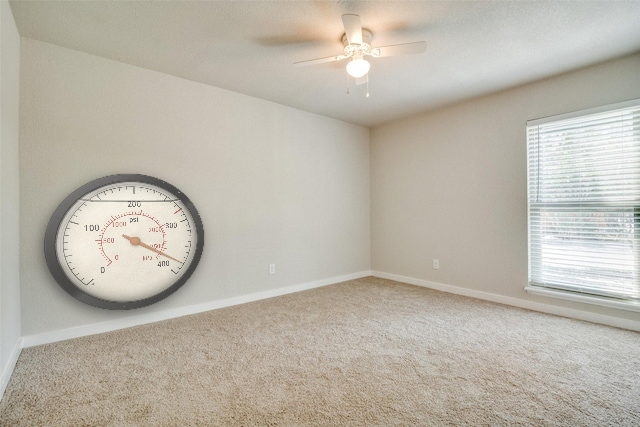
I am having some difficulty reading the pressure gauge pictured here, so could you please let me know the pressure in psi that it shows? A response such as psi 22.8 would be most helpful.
psi 380
